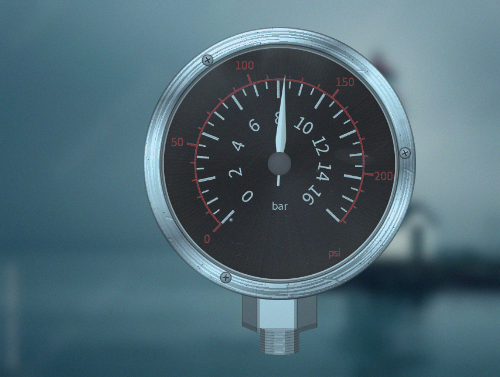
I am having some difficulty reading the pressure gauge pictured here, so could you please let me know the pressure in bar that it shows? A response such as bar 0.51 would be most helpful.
bar 8.25
